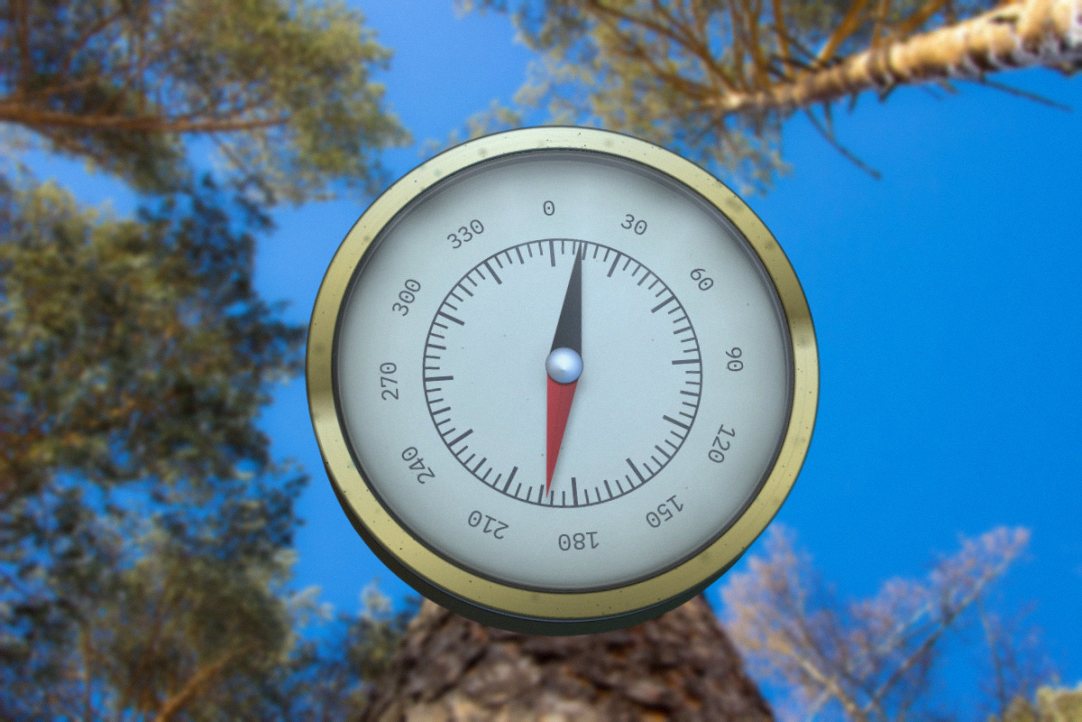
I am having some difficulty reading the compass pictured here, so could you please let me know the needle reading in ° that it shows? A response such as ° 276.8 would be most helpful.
° 192.5
